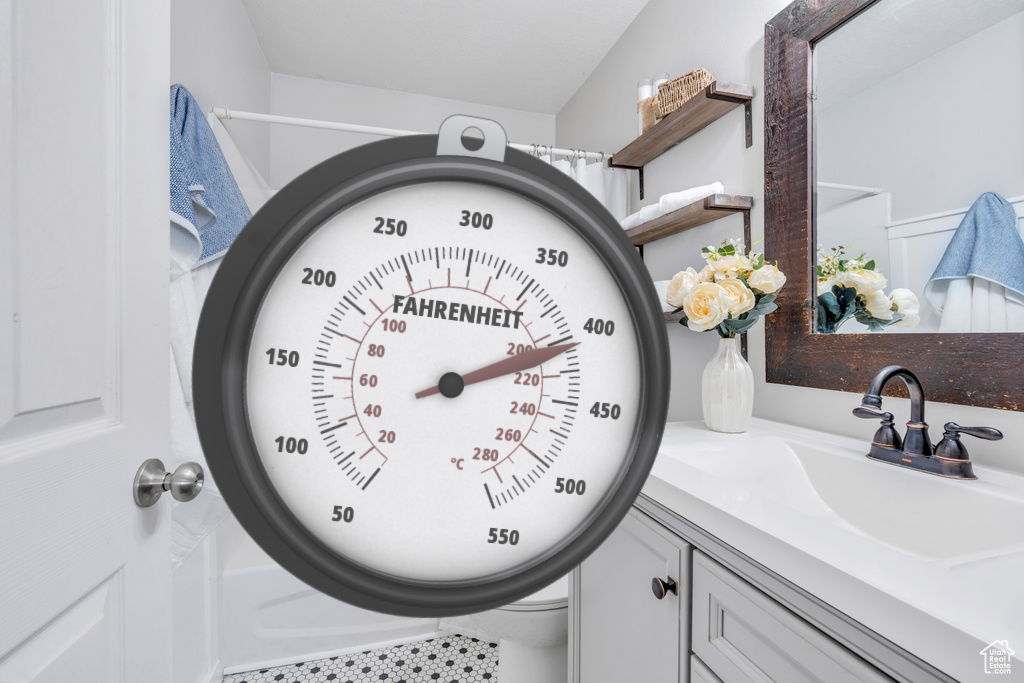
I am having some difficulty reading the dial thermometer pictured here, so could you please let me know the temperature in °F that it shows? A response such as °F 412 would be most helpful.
°F 405
